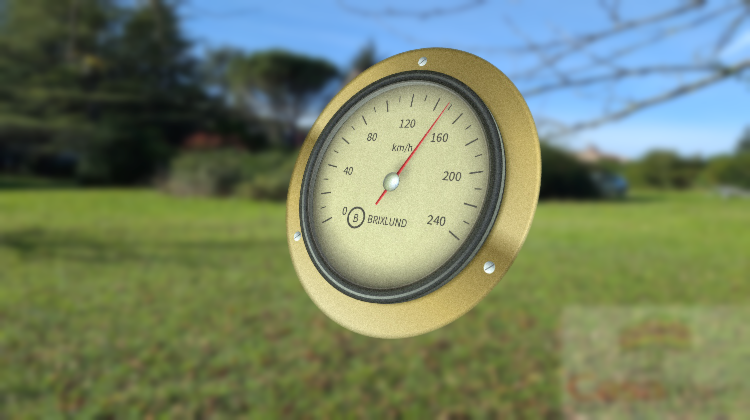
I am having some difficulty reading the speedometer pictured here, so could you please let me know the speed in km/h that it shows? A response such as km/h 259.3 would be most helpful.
km/h 150
